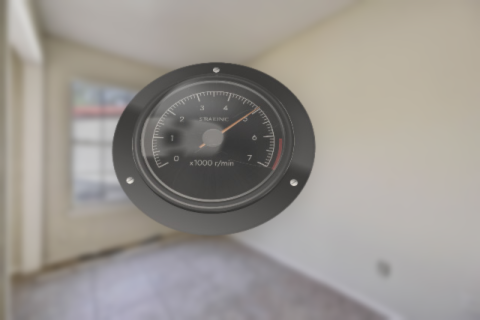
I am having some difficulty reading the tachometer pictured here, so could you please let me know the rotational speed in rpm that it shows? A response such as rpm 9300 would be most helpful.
rpm 5000
